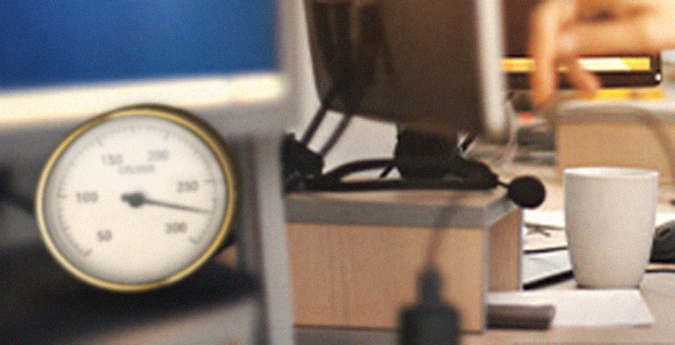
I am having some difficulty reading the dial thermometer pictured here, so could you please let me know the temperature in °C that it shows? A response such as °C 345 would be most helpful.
°C 275
